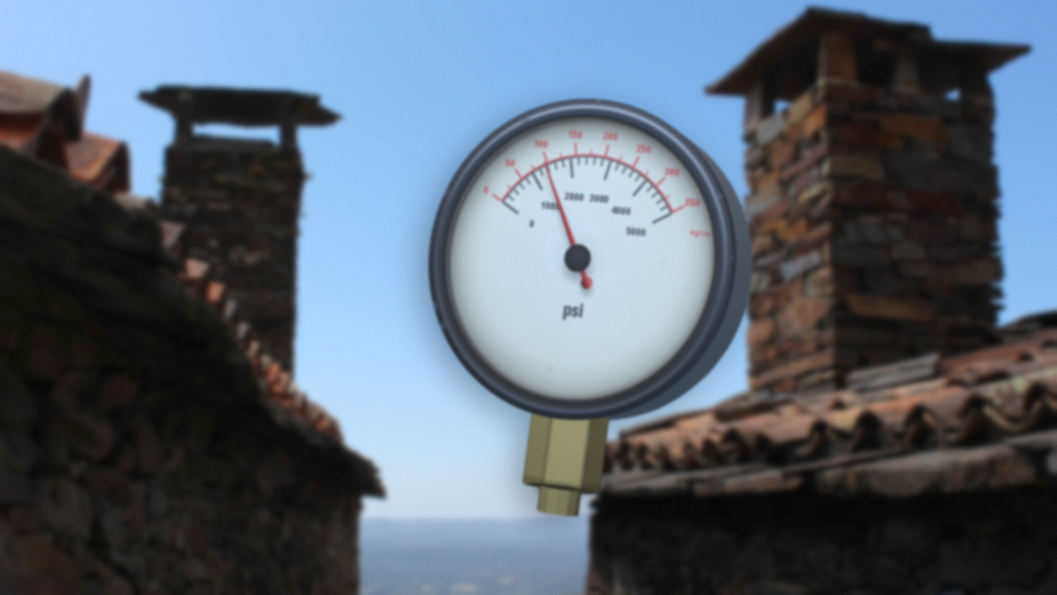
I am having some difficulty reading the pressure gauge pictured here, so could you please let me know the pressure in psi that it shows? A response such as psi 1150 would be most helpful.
psi 1400
